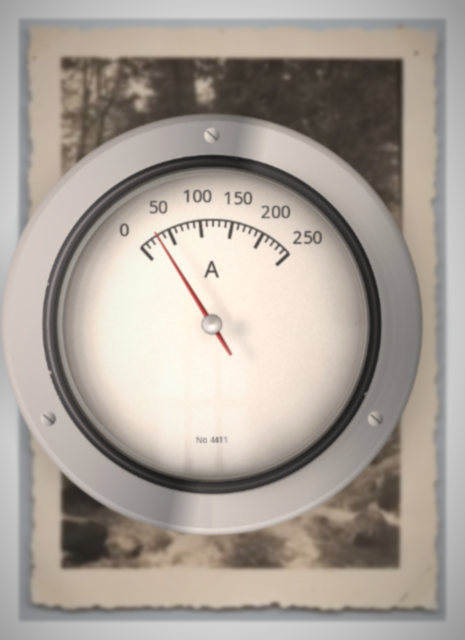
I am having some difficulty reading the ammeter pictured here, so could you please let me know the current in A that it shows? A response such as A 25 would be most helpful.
A 30
